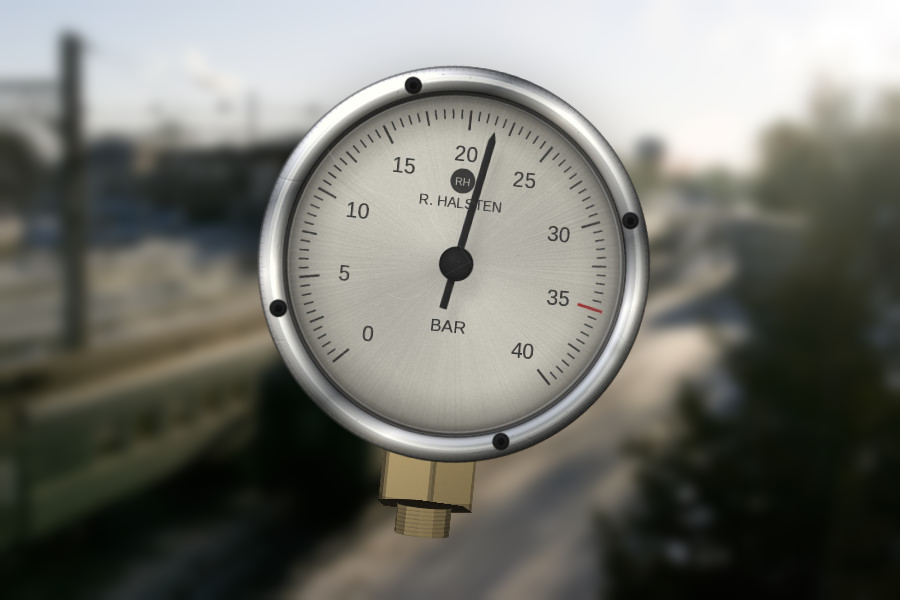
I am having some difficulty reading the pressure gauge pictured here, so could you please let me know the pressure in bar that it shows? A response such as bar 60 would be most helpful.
bar 21.5
